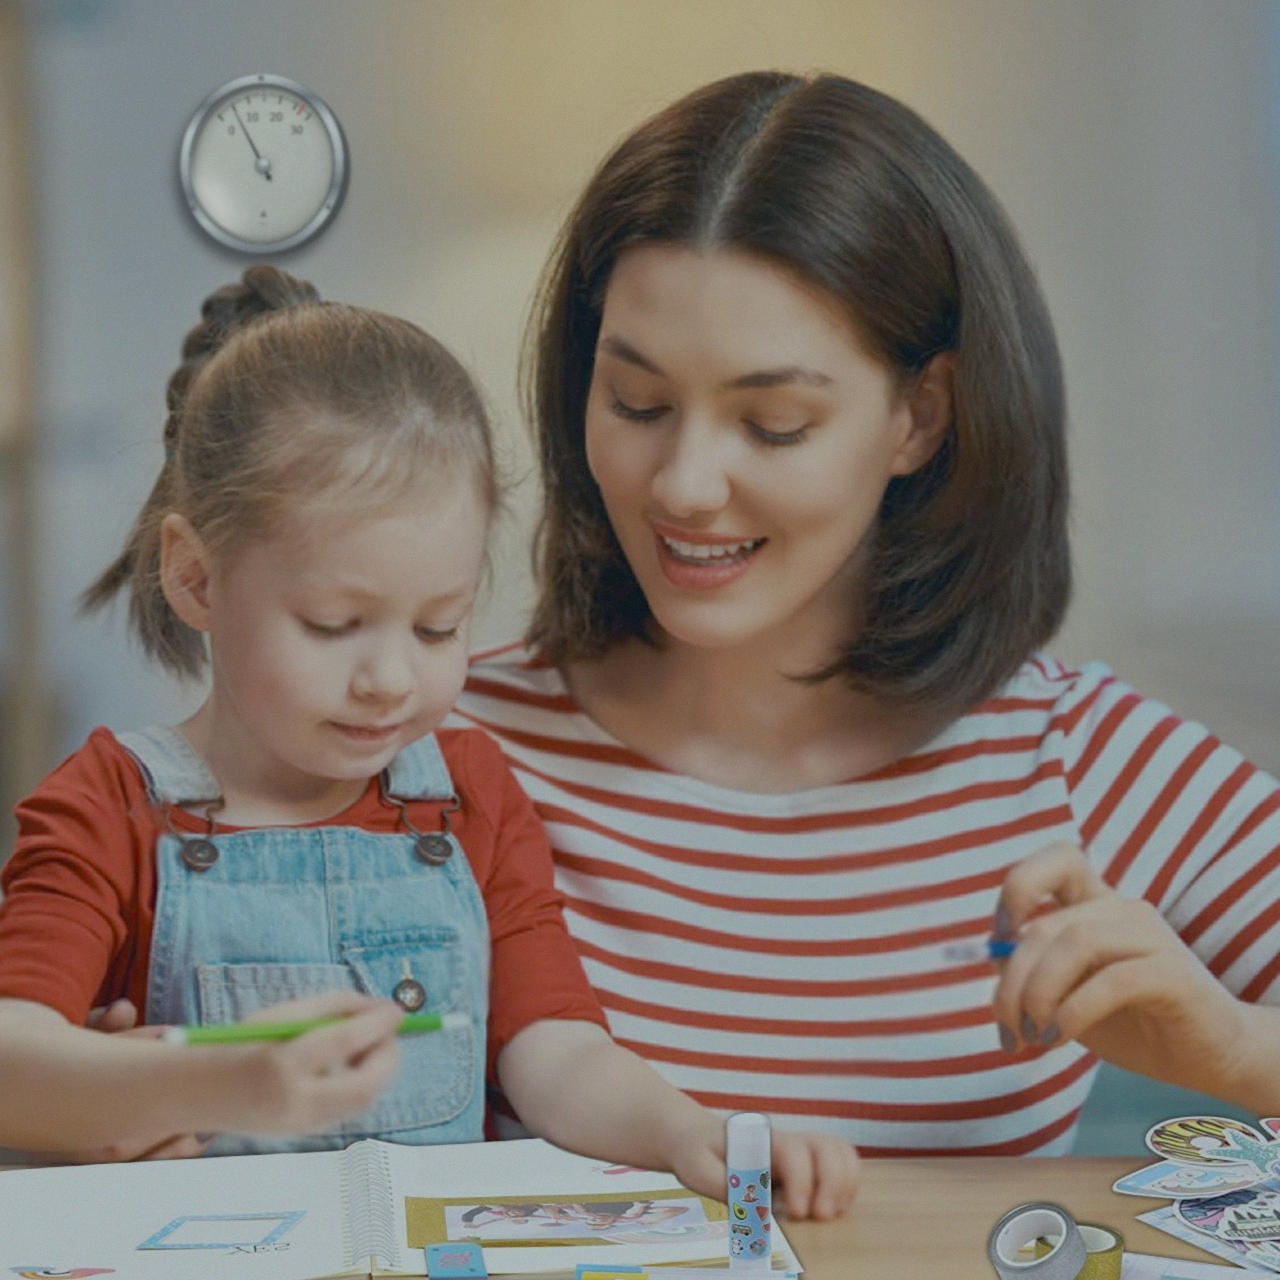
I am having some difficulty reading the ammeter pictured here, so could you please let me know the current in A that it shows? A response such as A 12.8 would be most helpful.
A 5
